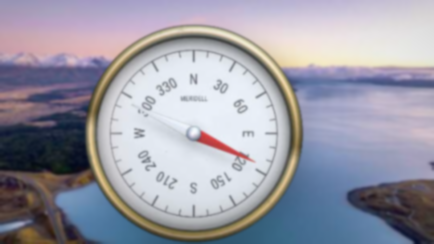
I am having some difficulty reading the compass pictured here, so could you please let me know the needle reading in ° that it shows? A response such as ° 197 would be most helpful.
° 115
